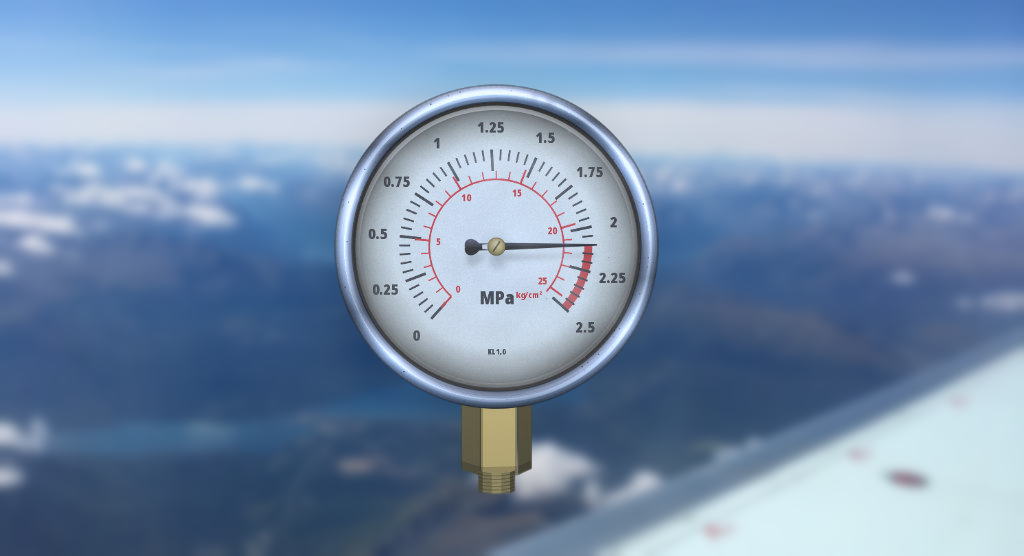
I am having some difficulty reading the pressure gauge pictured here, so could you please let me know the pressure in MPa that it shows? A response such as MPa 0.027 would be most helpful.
MPa 2.1
